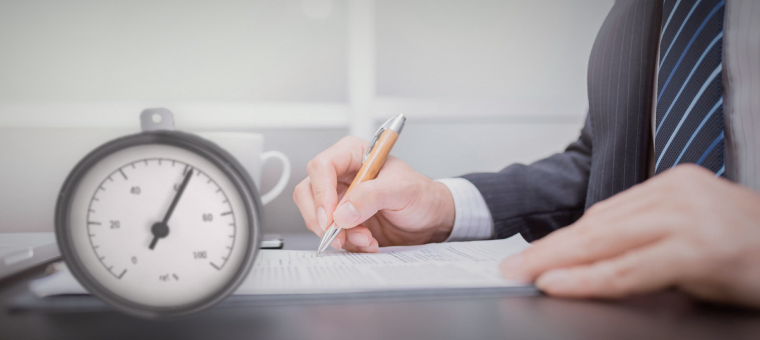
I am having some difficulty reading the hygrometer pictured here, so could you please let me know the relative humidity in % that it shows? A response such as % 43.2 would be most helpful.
% 62
